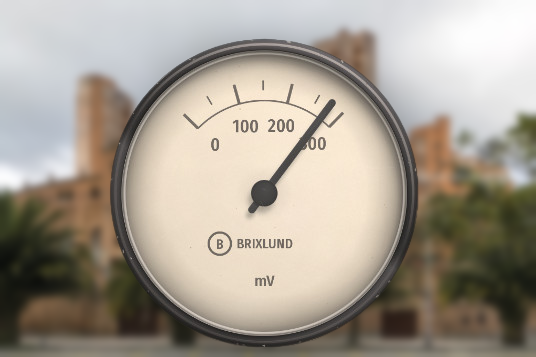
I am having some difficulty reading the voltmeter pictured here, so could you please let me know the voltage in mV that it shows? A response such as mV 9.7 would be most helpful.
mV 275
